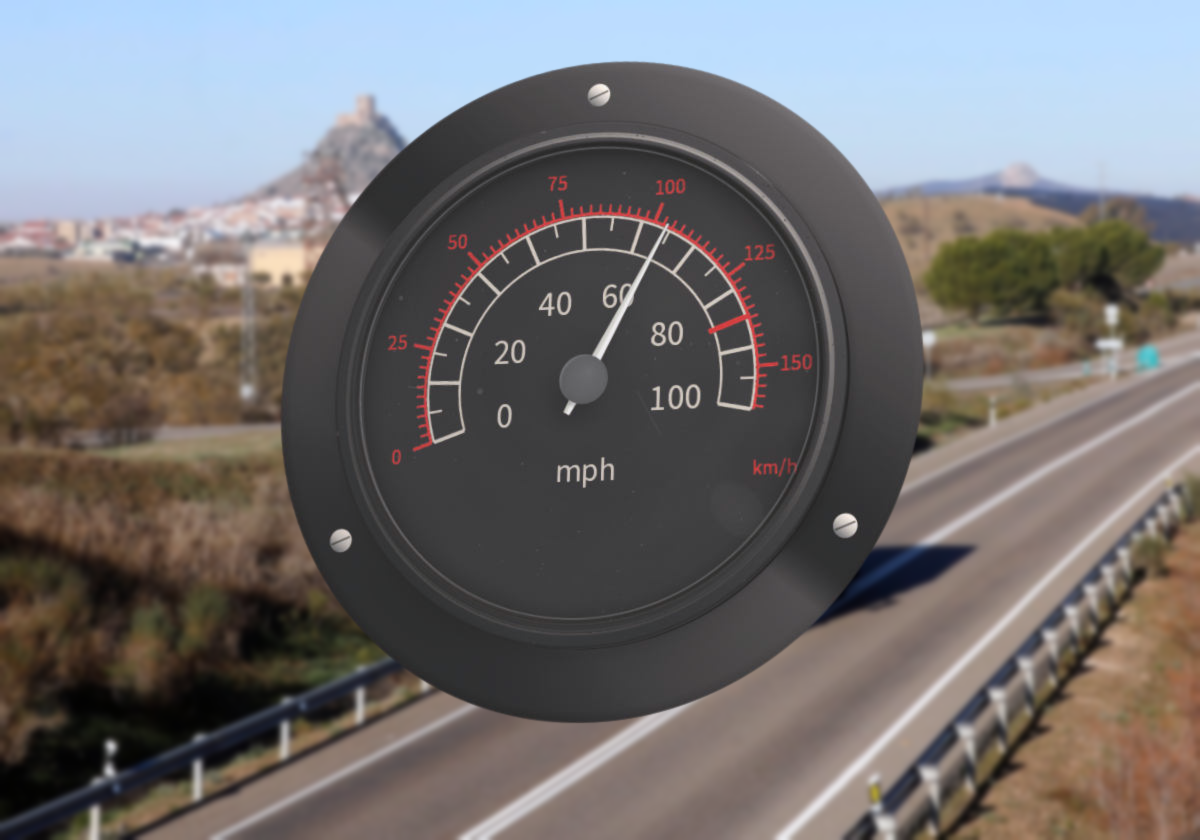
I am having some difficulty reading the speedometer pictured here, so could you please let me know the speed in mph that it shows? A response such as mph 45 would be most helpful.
mph 65
